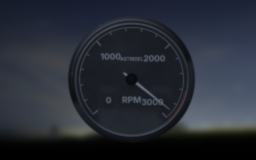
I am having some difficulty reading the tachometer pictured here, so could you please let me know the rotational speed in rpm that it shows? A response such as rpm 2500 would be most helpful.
rpm 2900
